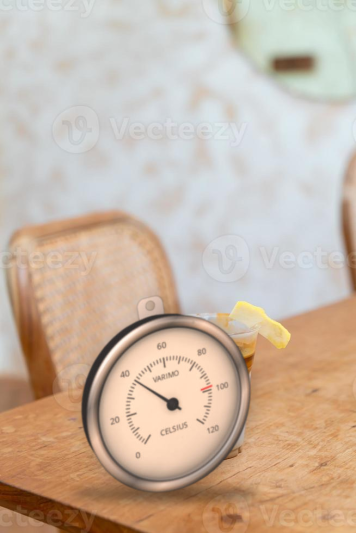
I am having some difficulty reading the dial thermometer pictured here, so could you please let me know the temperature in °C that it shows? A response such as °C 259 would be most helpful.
°C 40
